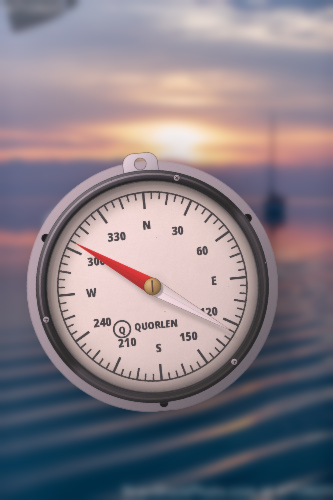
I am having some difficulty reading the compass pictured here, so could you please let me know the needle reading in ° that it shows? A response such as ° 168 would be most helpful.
° 305
